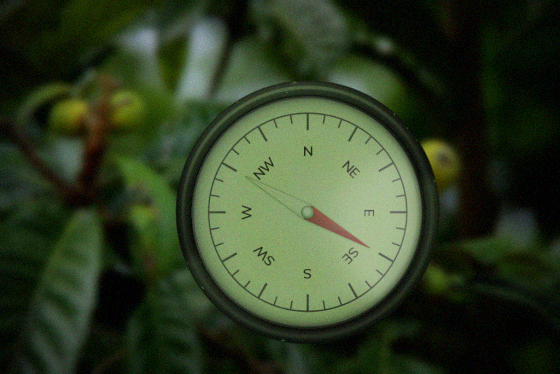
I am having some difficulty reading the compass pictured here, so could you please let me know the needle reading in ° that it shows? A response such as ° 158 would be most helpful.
° 120
